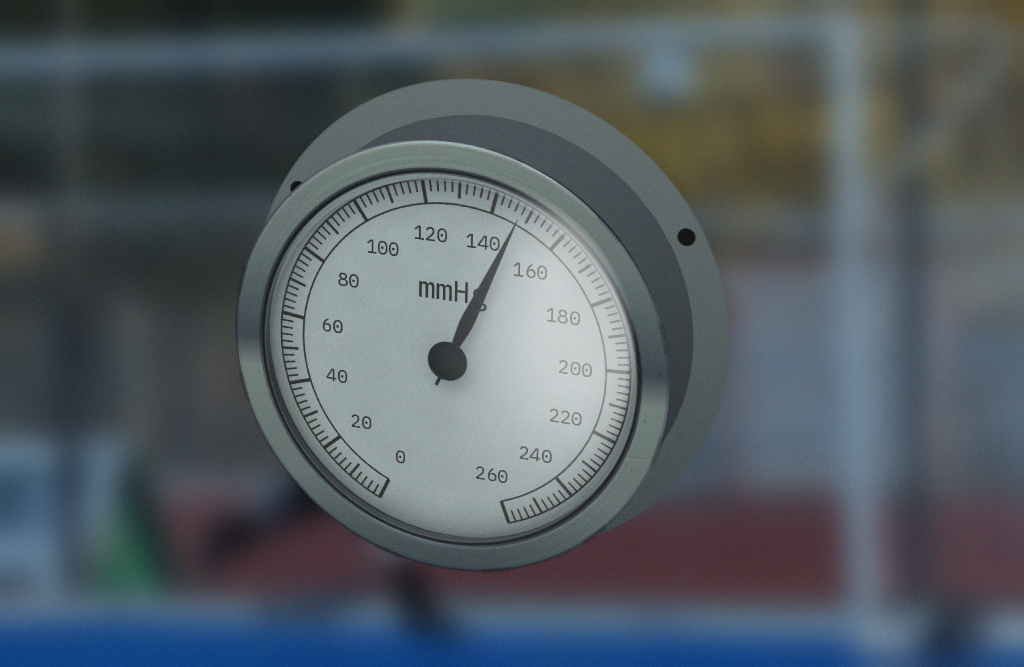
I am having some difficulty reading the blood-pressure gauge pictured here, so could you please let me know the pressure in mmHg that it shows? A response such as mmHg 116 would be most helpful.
mmHg 148
